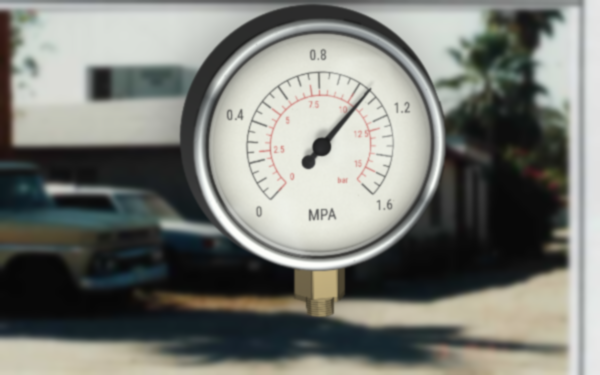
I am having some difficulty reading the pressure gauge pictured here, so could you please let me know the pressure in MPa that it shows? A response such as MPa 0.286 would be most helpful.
MPa 1.05
